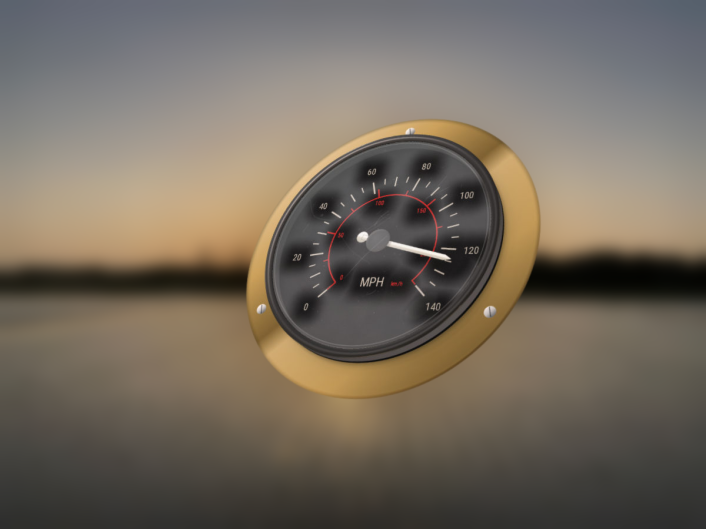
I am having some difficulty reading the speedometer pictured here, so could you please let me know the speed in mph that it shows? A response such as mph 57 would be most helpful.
mph 125
